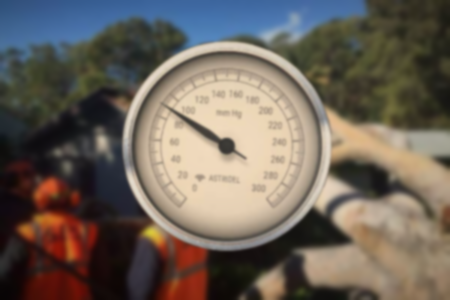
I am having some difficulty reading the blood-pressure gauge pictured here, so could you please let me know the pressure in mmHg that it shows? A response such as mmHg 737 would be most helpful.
mmHg 90
